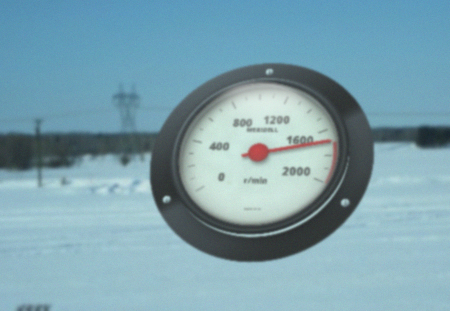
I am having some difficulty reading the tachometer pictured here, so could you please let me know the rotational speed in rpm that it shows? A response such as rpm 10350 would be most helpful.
rpm 1700
